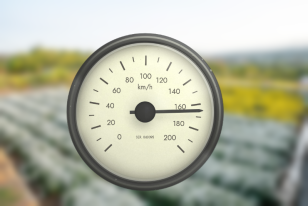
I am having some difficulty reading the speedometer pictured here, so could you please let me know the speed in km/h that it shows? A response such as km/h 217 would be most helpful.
km/h 165
